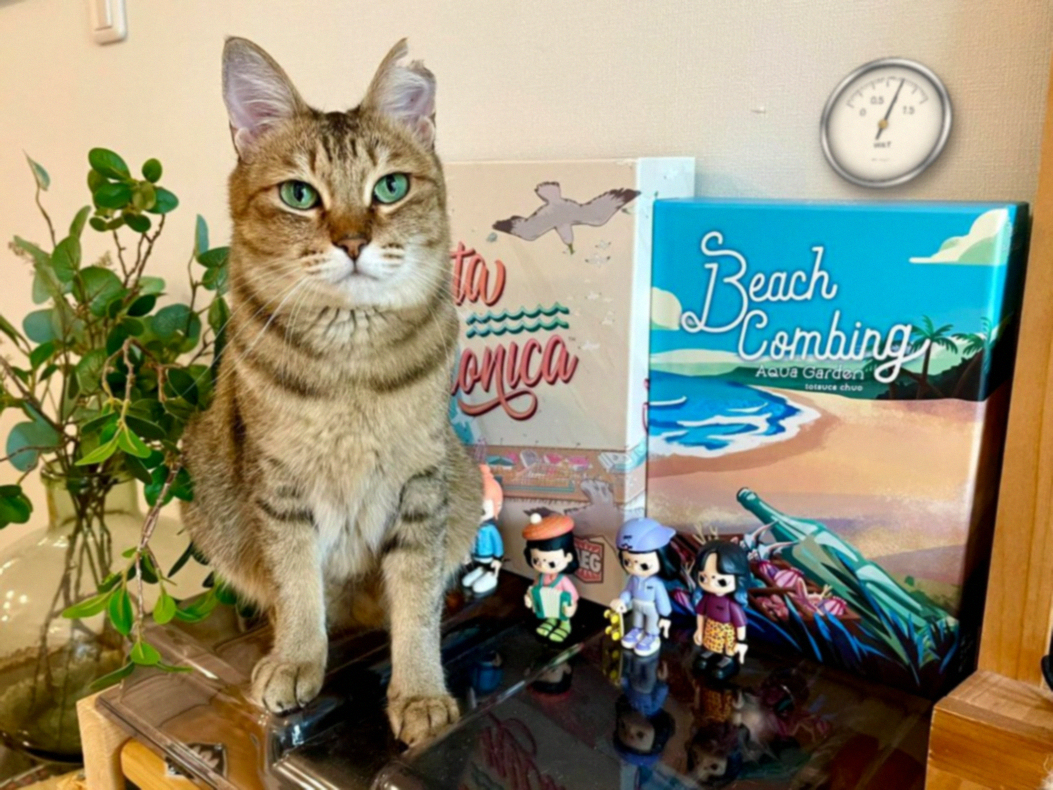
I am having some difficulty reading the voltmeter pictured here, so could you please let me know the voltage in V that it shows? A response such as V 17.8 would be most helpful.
V 1
